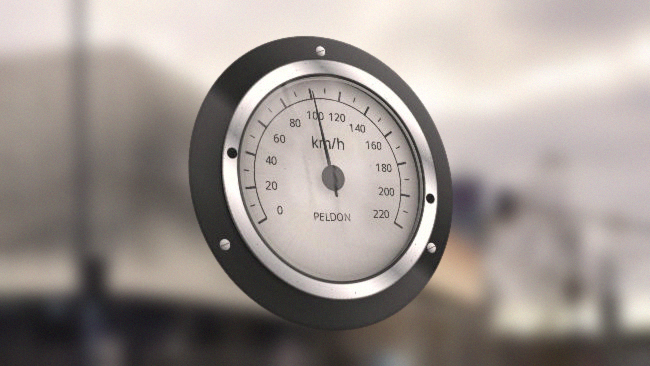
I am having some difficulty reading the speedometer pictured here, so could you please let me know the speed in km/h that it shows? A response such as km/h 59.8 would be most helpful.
km/h 100
